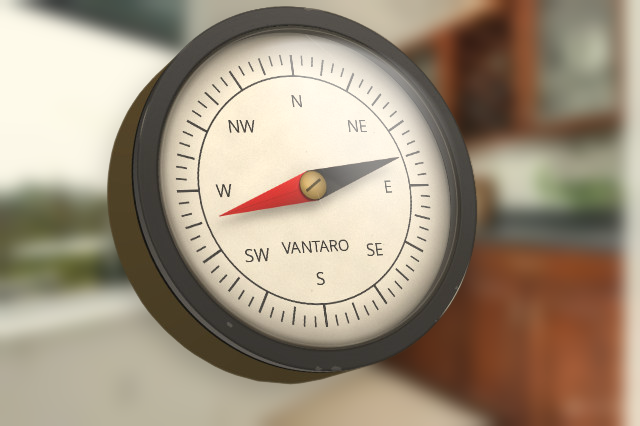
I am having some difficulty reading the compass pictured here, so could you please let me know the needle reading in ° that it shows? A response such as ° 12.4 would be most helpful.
° 255
